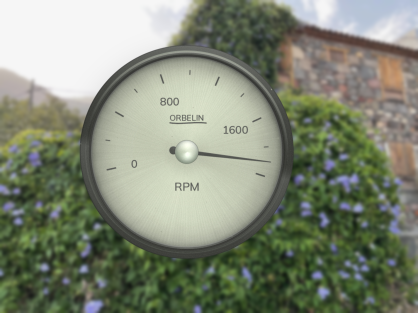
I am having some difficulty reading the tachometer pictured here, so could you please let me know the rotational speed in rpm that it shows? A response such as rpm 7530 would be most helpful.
rpm 1900
